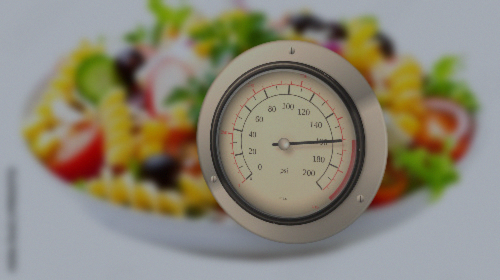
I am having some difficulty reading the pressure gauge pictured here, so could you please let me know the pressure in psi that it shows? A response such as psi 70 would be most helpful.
psi 160
